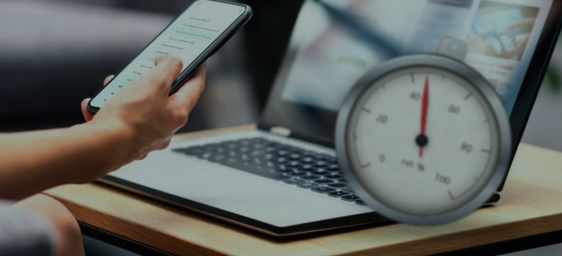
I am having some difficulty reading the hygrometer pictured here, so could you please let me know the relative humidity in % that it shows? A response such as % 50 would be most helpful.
% 45
